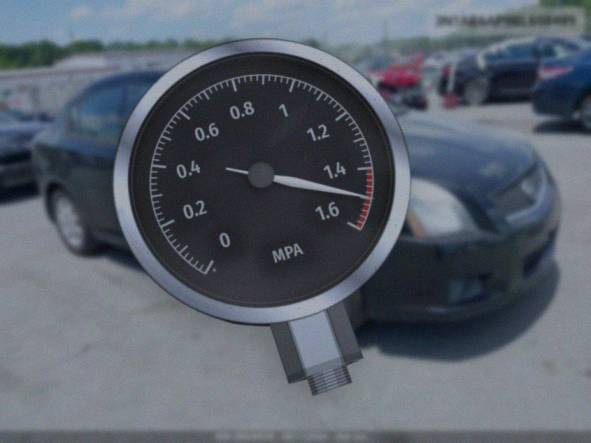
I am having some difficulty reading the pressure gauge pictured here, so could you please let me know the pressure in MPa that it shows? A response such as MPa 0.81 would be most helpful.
MPa 1.5
